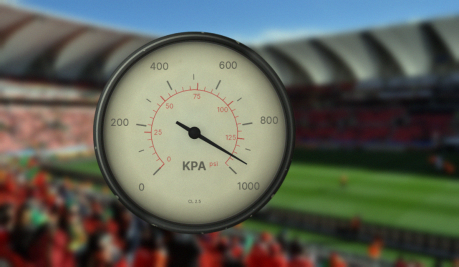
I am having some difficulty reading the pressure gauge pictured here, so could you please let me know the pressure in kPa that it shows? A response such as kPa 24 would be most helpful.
kPa 950
